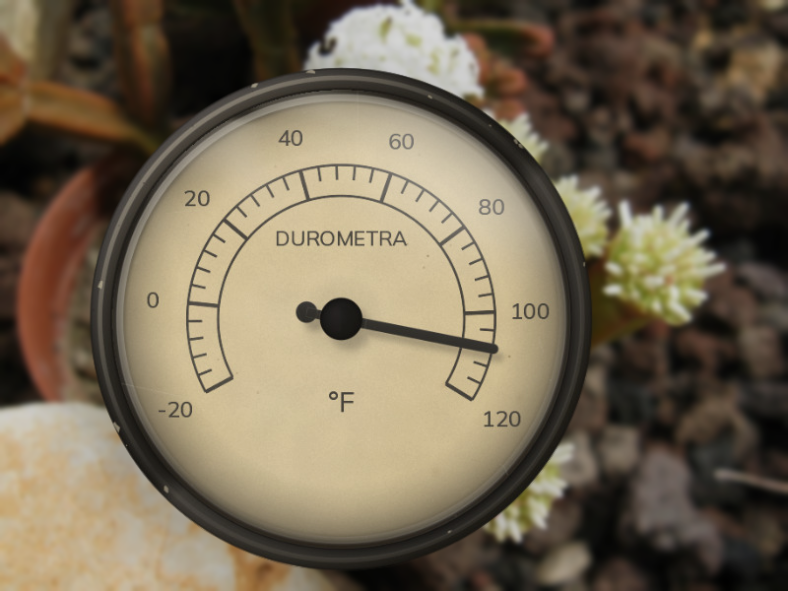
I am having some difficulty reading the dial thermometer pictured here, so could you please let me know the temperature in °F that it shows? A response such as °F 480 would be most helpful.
°F 108
